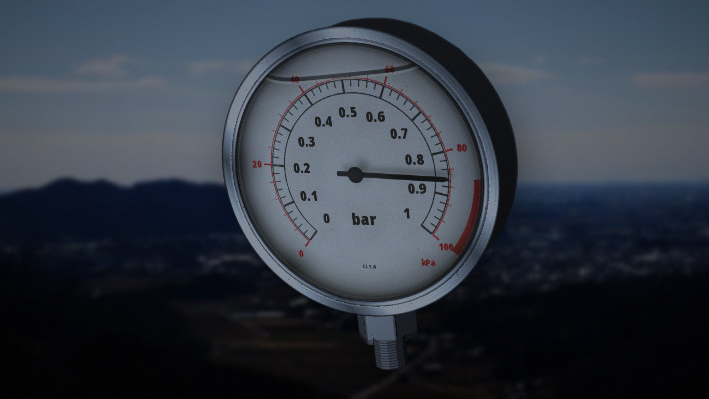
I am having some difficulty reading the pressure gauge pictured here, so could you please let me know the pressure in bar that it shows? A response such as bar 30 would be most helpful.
bar 0.86
